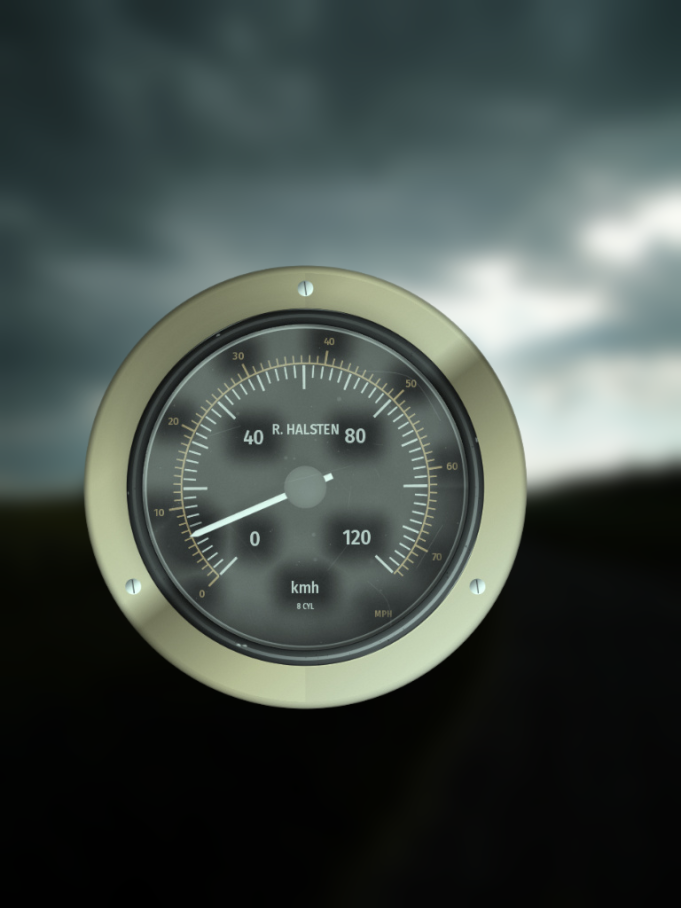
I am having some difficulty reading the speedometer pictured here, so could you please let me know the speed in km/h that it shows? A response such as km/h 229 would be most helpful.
km/h 10
